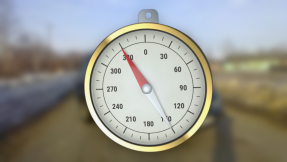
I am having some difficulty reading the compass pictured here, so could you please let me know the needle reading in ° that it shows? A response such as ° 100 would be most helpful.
° 330
